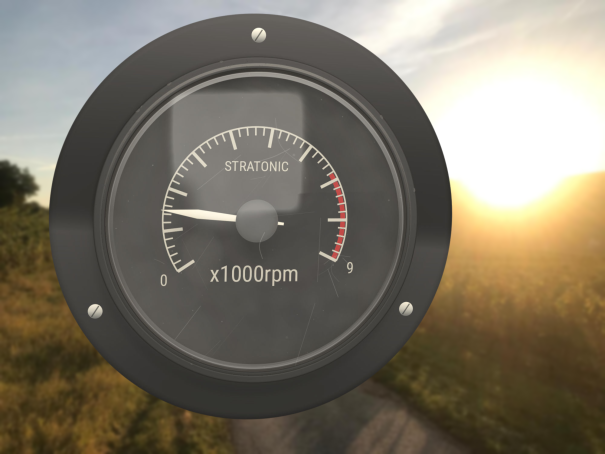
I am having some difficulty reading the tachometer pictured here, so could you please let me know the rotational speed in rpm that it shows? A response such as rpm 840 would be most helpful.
rpm 1500
